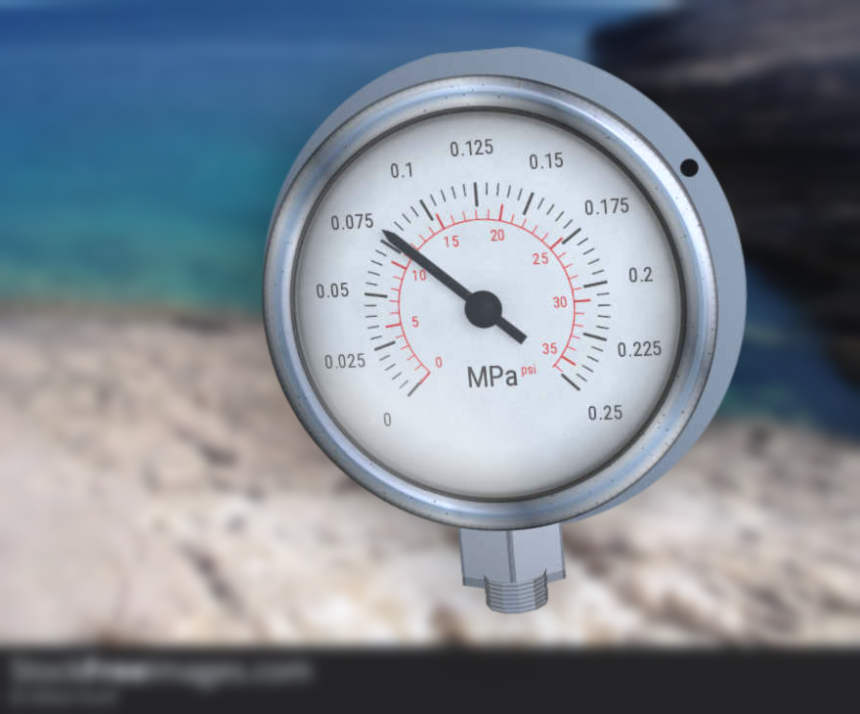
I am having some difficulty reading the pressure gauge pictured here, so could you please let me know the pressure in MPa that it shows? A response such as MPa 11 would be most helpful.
MPa 0.08
